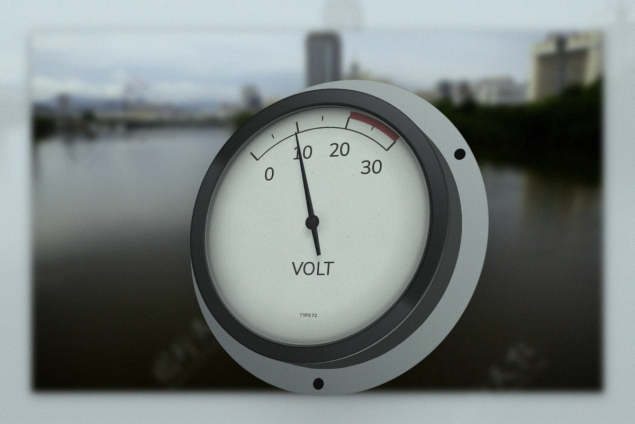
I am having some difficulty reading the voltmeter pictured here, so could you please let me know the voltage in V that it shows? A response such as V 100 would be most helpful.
V 10
